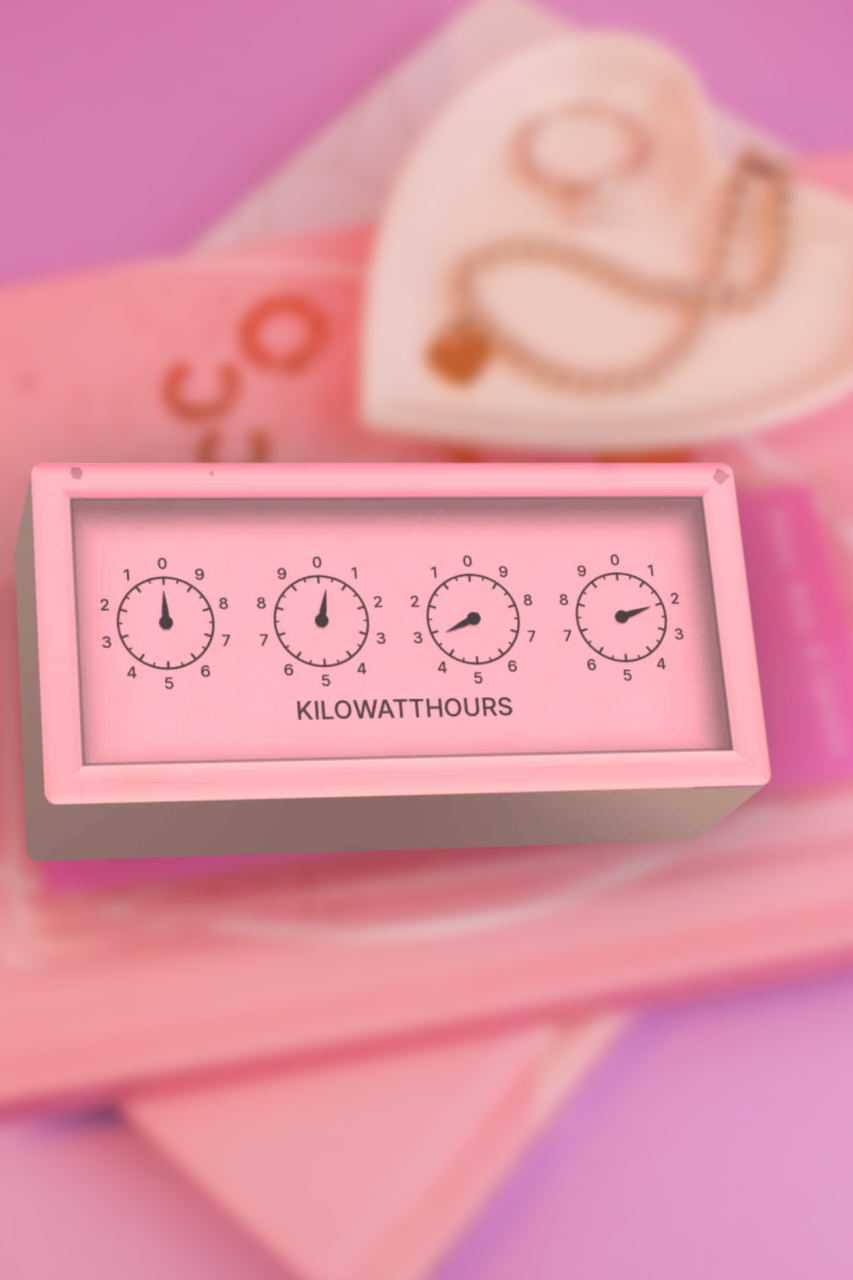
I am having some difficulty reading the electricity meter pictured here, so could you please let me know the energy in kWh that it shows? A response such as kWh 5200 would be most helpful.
kWh 32
